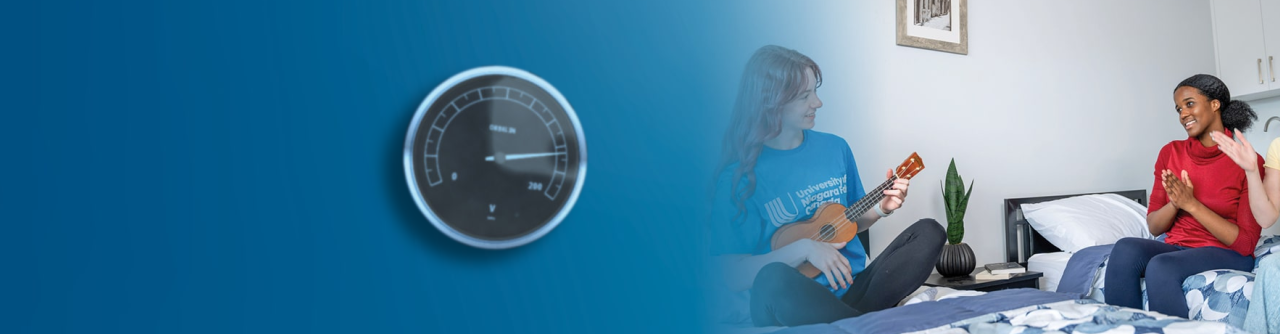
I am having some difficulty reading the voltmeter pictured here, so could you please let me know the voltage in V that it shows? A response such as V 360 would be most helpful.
V 165
